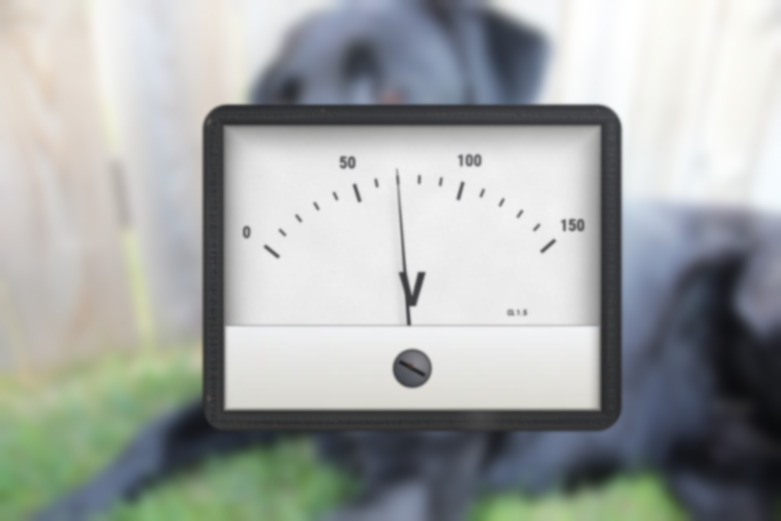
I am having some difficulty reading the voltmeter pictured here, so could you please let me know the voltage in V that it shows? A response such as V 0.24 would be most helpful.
V 70
